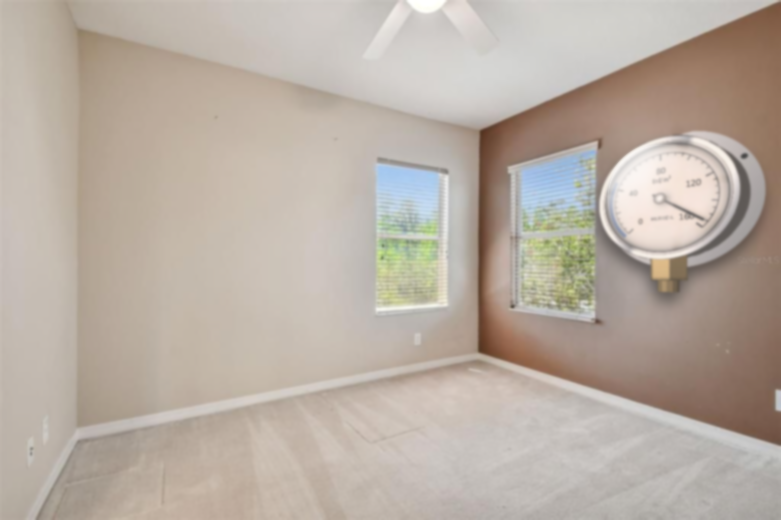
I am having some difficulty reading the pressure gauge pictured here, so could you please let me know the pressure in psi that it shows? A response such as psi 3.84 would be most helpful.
psi 155
